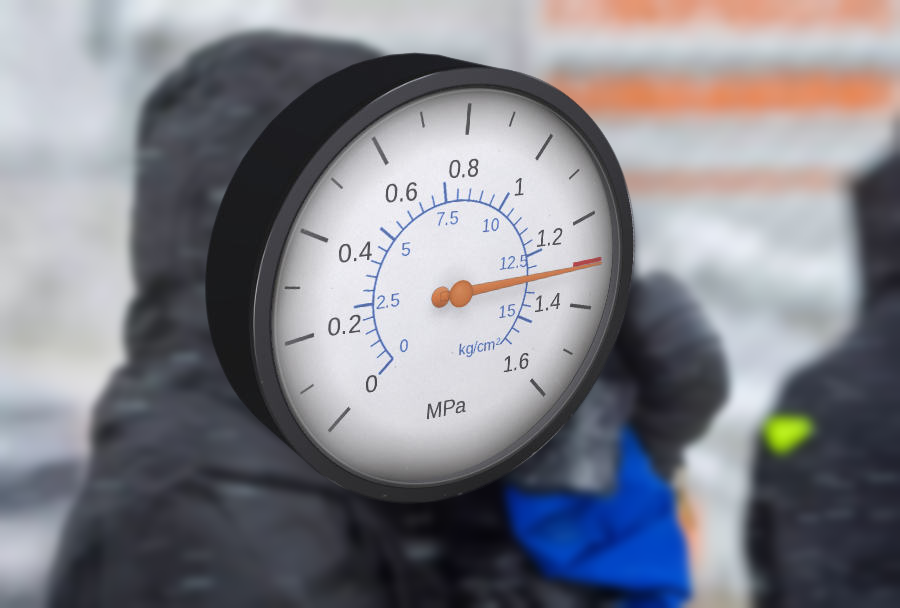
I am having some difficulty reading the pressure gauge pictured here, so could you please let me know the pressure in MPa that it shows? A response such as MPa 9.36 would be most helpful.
MPa 1.3
